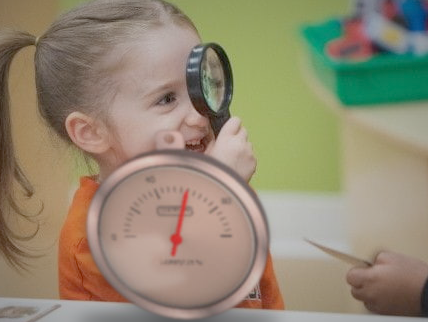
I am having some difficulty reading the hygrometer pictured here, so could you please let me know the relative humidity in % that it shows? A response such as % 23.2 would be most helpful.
% 60
